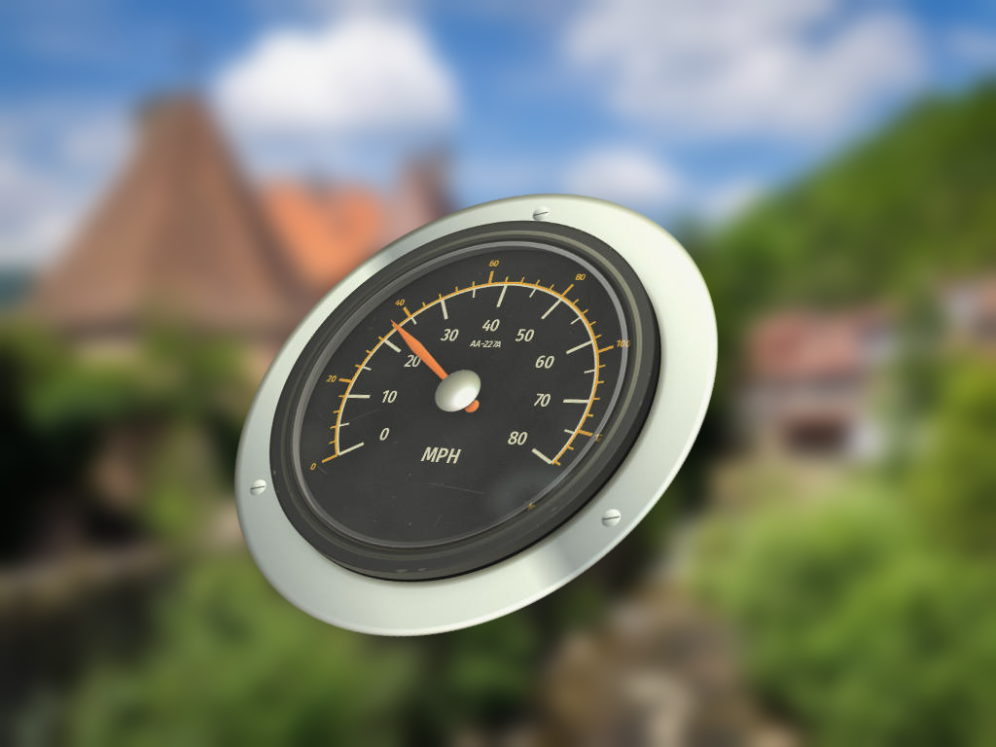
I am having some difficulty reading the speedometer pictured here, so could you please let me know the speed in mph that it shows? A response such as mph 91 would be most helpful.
mph 22.5
